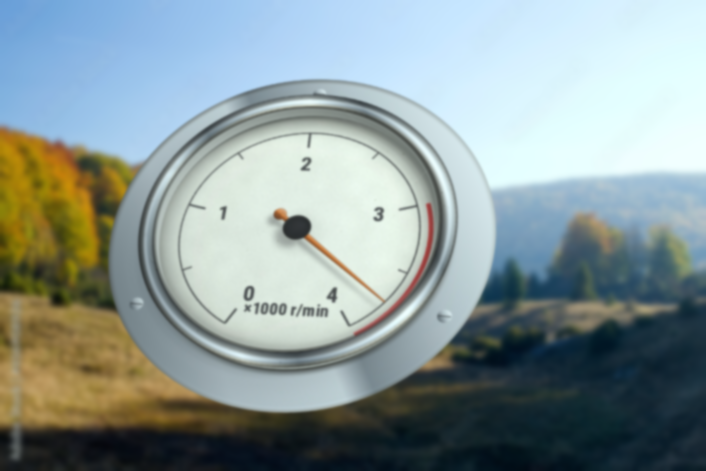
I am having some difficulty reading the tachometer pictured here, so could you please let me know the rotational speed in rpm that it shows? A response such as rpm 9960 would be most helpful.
rpm 3750
